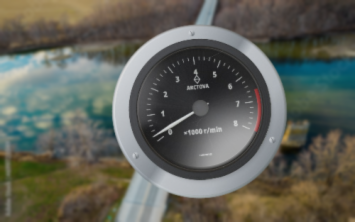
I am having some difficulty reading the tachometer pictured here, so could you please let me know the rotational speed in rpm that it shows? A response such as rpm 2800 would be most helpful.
rpm 200
